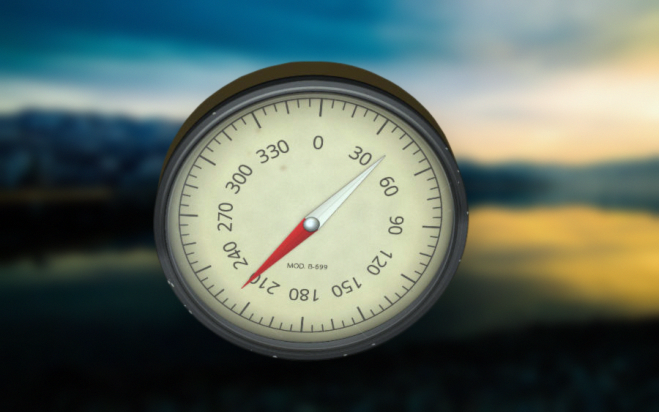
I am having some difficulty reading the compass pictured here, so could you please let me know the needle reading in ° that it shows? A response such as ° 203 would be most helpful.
° 220
